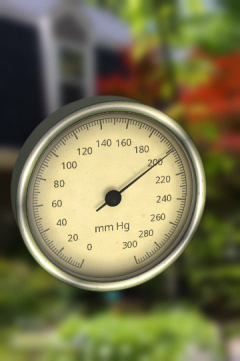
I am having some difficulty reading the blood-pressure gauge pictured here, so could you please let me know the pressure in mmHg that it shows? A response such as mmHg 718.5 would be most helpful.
mmHg 200
